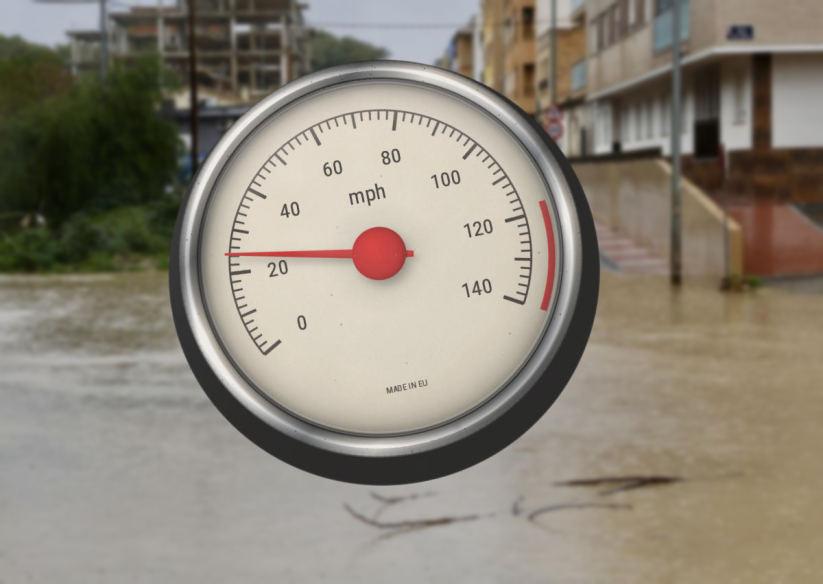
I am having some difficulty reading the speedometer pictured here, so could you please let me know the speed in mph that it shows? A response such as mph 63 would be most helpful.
mph 24
